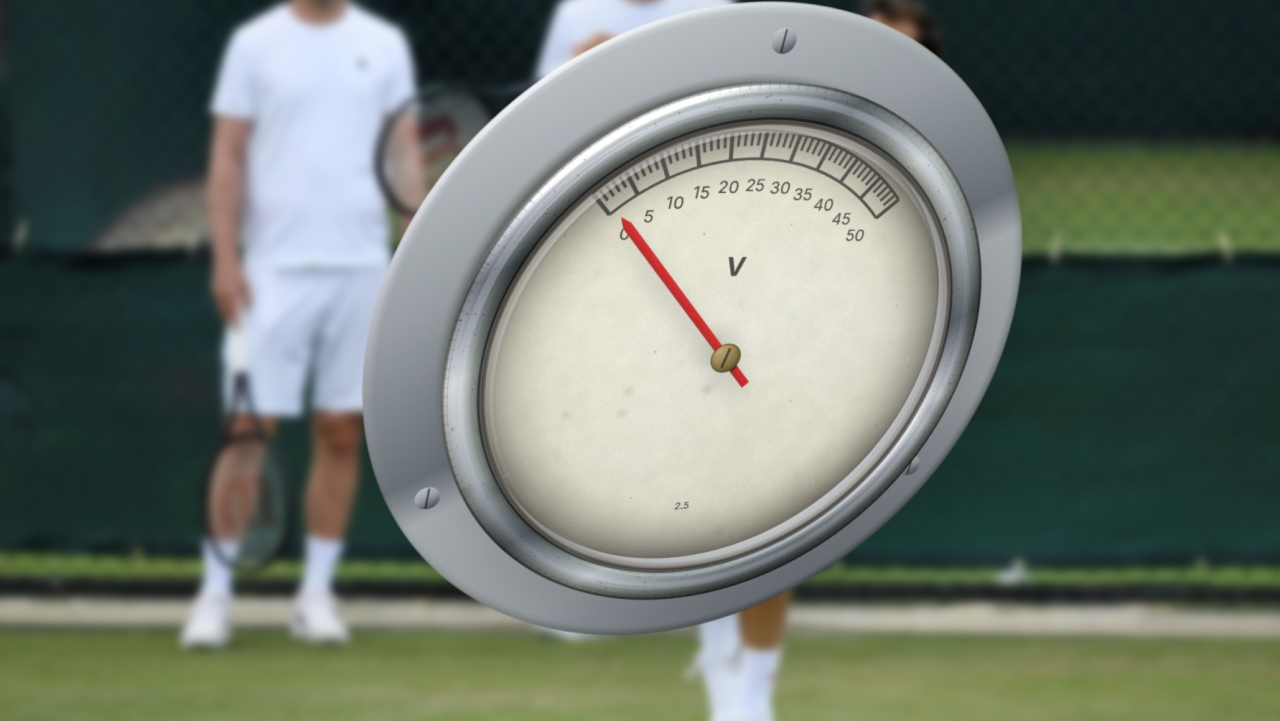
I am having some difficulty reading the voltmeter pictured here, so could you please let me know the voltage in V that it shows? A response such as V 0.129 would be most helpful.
V 1
